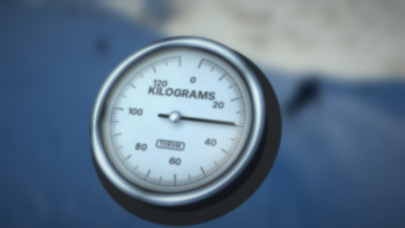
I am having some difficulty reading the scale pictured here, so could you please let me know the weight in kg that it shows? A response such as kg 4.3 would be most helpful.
kg 30
